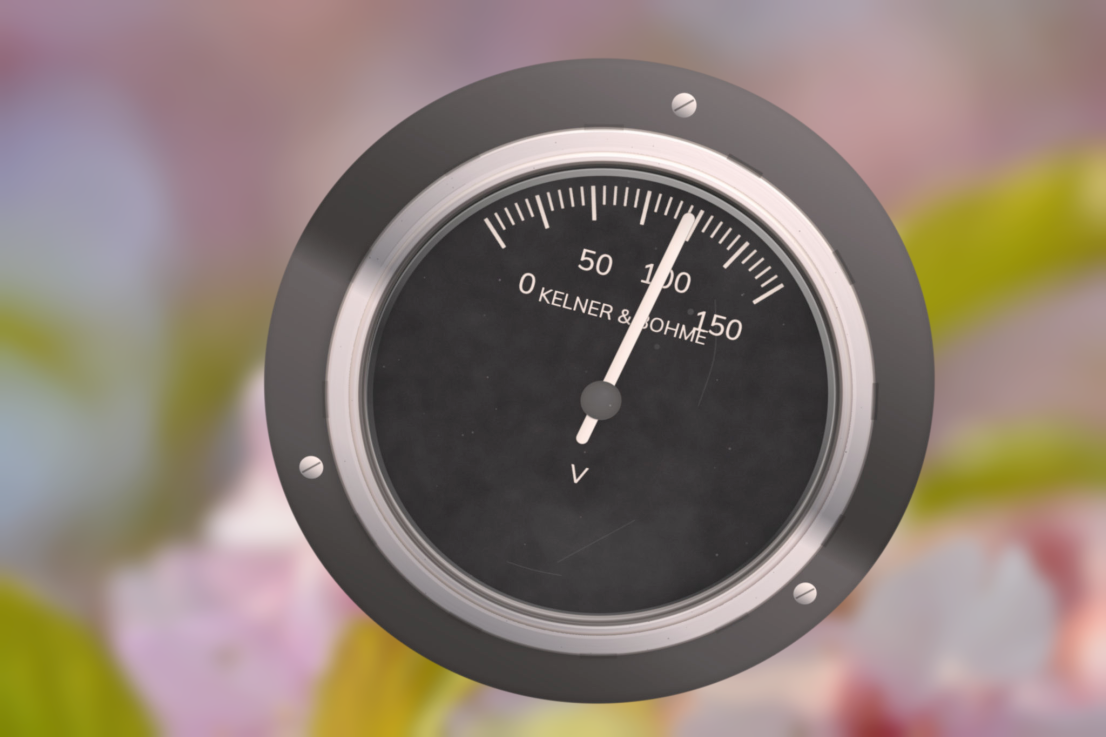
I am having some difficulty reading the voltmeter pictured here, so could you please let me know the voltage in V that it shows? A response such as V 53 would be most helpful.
V 95
